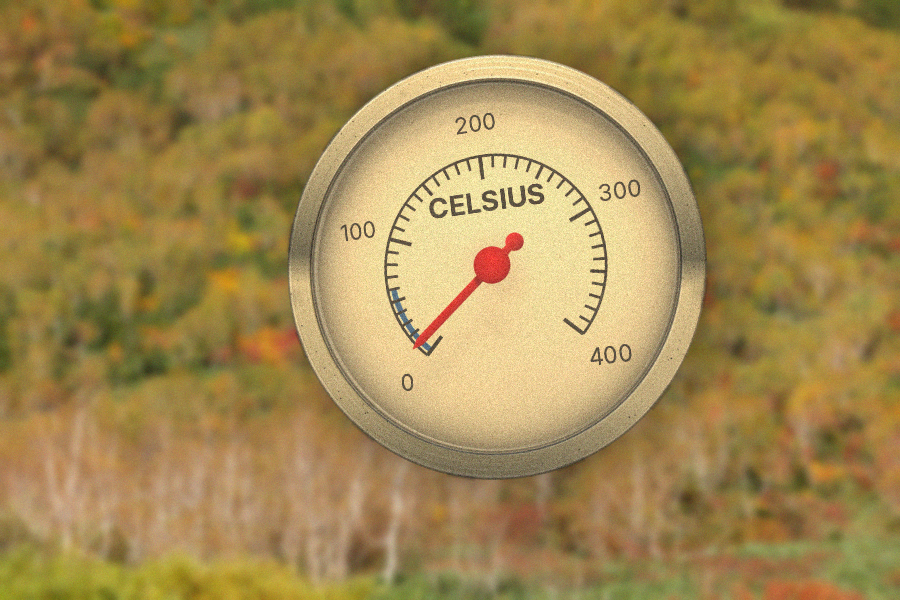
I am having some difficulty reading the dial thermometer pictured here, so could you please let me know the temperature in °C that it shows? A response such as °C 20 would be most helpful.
°C 10
